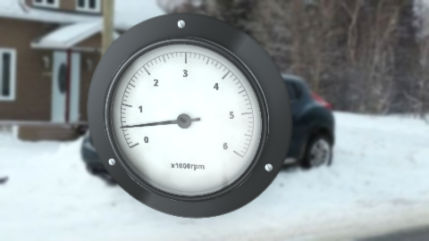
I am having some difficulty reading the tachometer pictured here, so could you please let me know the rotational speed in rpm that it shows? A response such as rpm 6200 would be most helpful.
rpm 500
